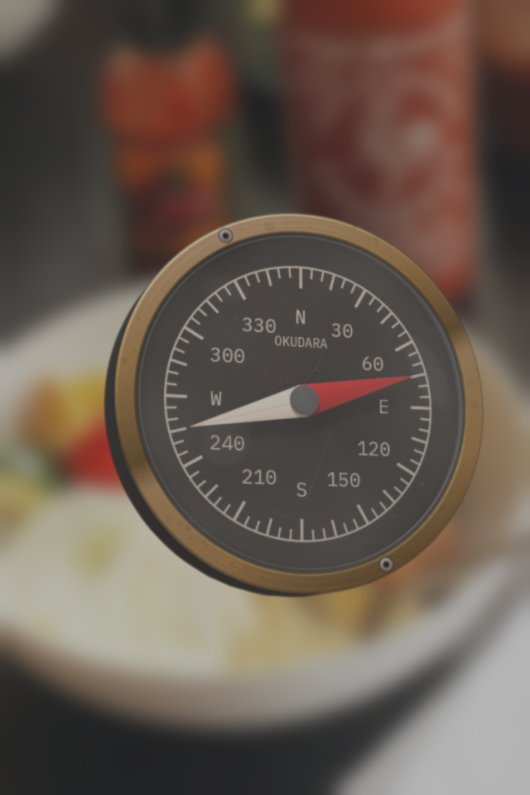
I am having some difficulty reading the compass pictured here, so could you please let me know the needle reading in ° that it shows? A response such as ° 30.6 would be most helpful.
° 75
